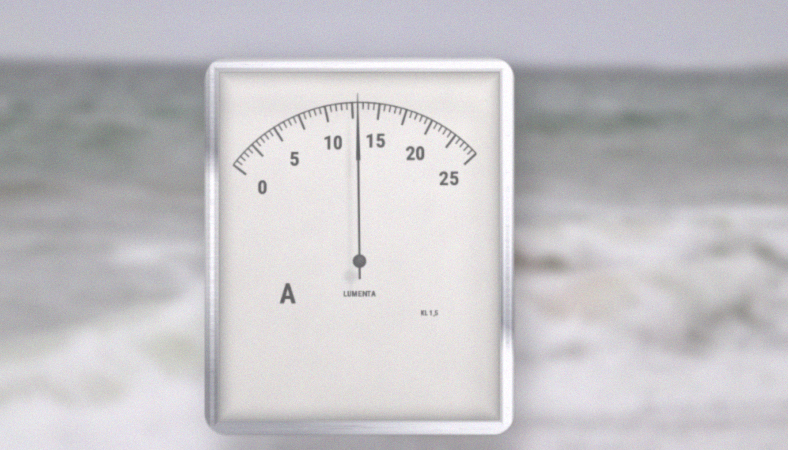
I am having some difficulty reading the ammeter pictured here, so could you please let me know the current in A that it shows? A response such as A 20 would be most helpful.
A 13
